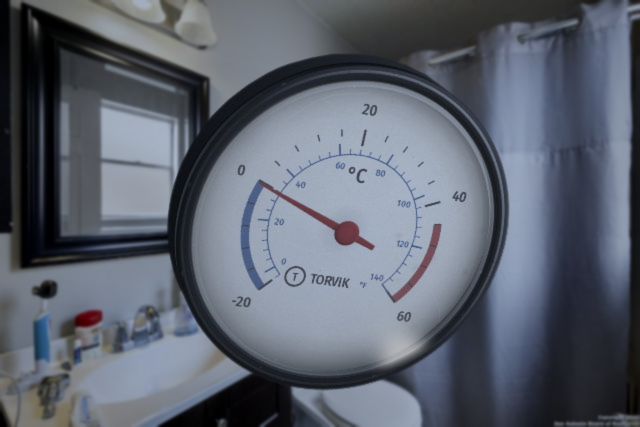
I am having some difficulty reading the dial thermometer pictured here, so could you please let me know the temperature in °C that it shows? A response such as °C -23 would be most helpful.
°C 0
